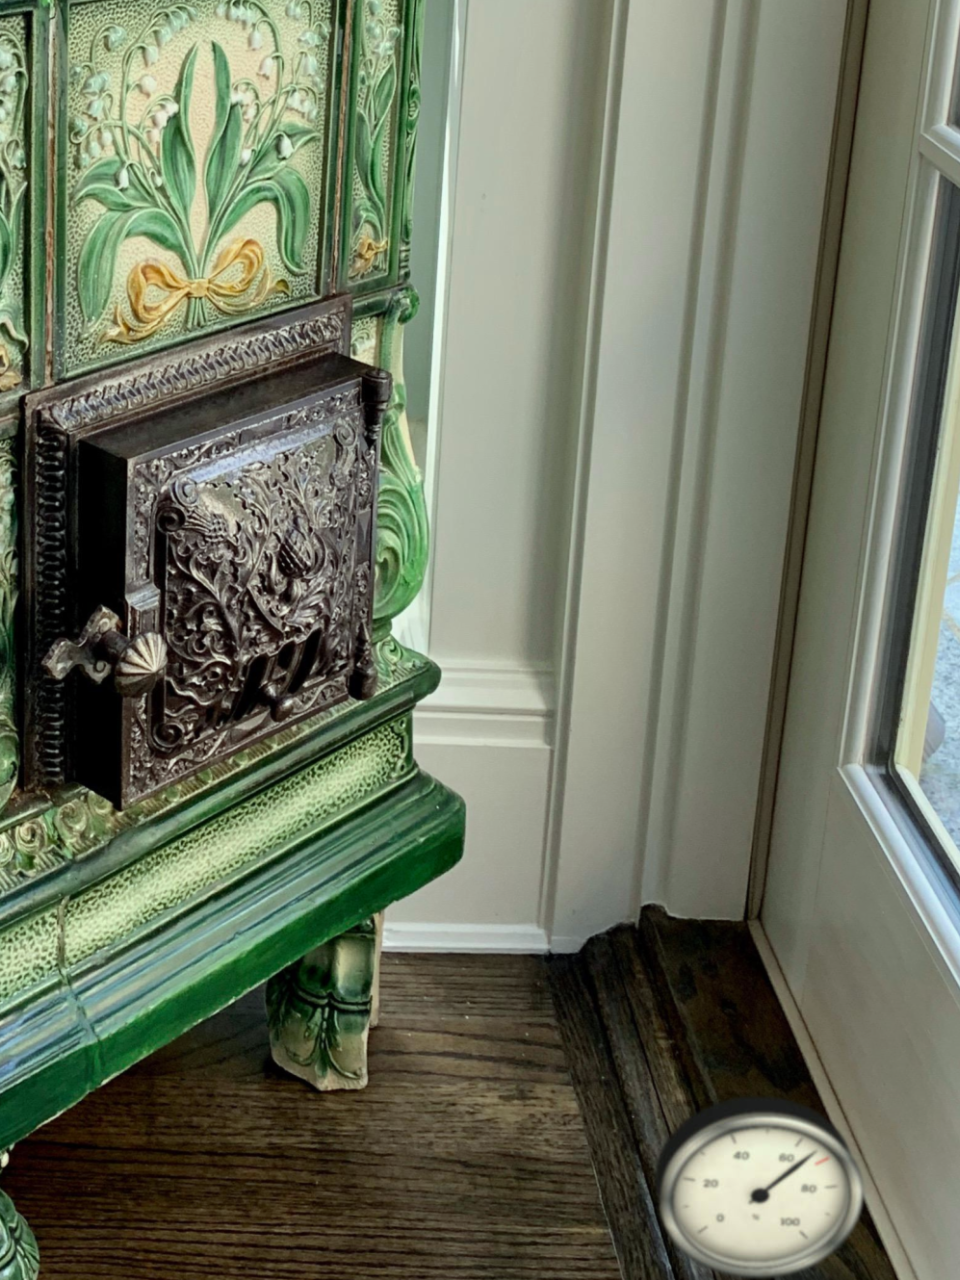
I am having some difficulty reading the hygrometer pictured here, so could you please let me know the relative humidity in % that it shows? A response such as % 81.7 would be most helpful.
% 65
